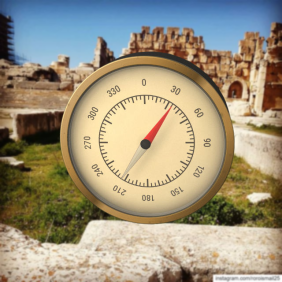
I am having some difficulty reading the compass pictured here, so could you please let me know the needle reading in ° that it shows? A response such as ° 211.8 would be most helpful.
° 35
